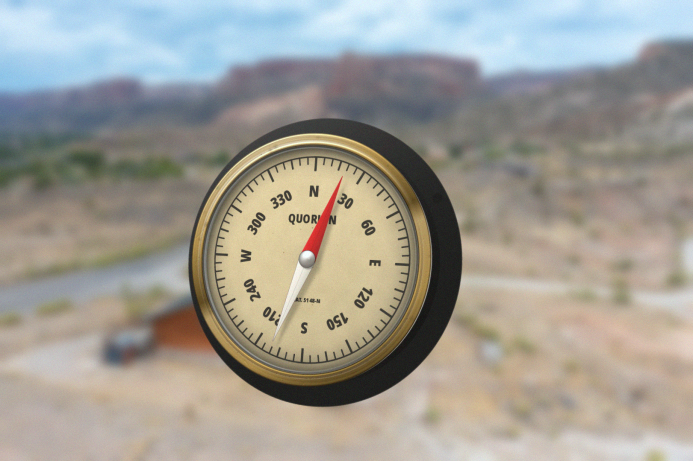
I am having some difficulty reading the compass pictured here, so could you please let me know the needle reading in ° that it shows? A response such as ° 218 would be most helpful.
° 20
